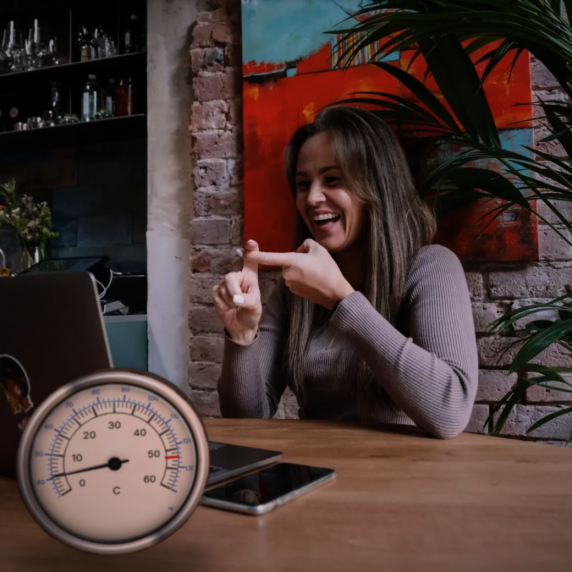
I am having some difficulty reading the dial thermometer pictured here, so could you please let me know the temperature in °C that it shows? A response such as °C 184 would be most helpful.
°C 5
